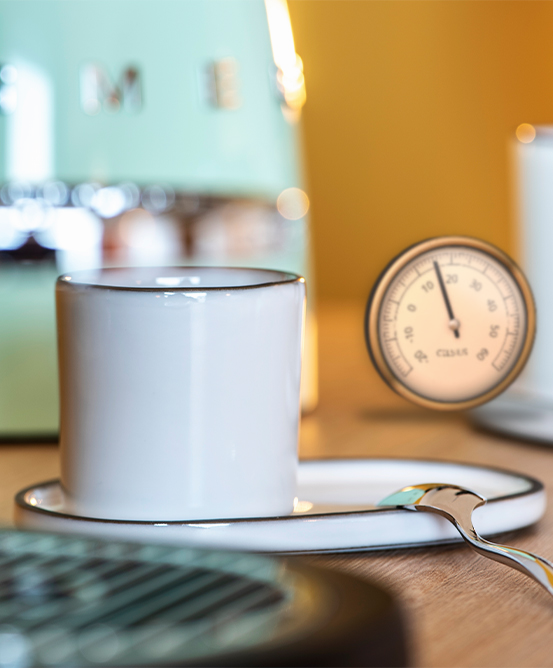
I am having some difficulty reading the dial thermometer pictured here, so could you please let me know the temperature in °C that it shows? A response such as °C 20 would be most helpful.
°C 15
